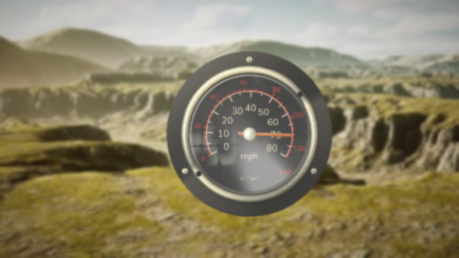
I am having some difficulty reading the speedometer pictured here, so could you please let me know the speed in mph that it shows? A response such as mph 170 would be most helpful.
mph 70
